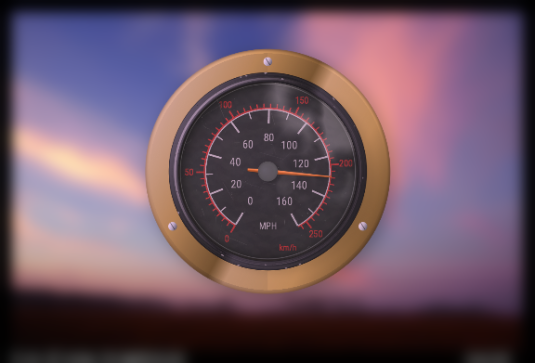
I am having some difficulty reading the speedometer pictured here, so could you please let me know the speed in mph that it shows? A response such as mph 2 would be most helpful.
mph 130
